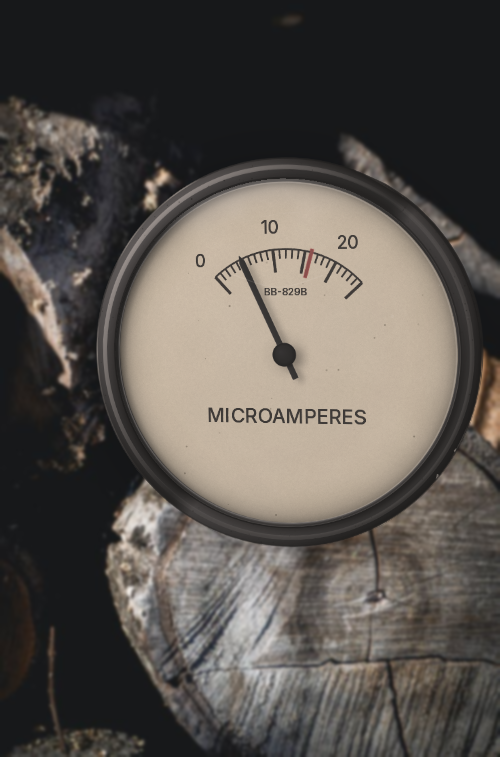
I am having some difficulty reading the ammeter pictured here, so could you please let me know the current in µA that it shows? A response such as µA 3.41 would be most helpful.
µA 5
